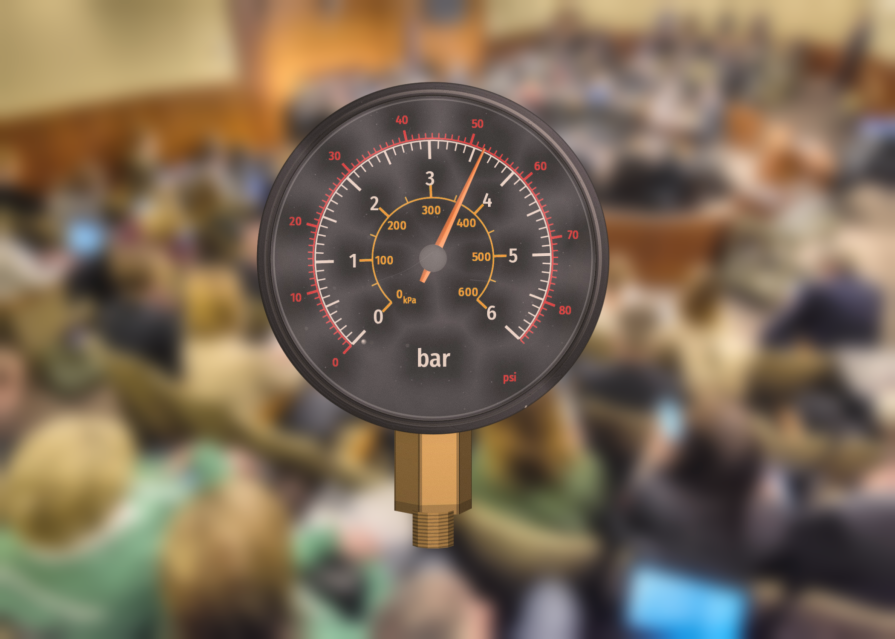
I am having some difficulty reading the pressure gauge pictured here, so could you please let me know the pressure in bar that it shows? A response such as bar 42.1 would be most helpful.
bar 3.6
